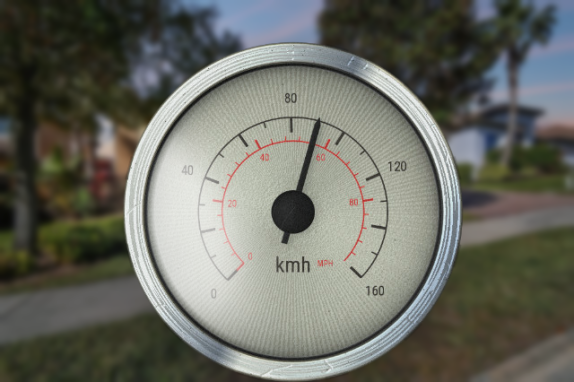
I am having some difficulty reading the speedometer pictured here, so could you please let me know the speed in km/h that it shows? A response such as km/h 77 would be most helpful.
km/h 90
